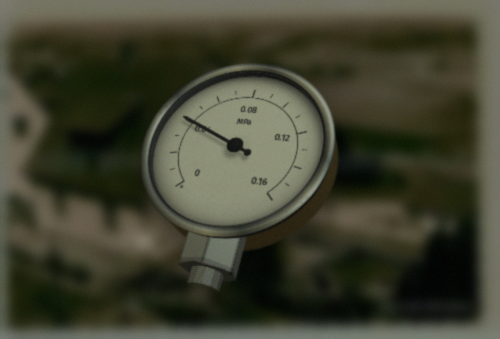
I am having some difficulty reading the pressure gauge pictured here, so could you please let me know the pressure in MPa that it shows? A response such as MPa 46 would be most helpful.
MPa 0.04
